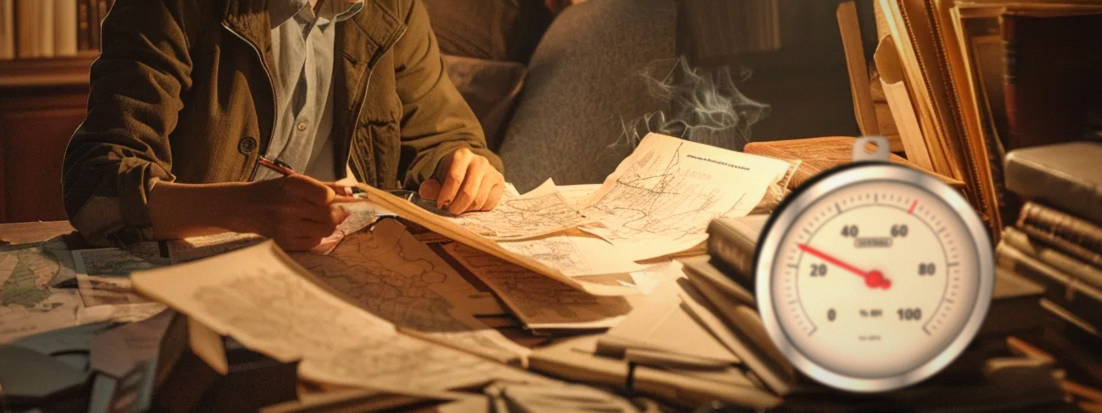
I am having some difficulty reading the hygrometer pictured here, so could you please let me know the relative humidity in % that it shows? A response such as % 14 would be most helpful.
% 26
